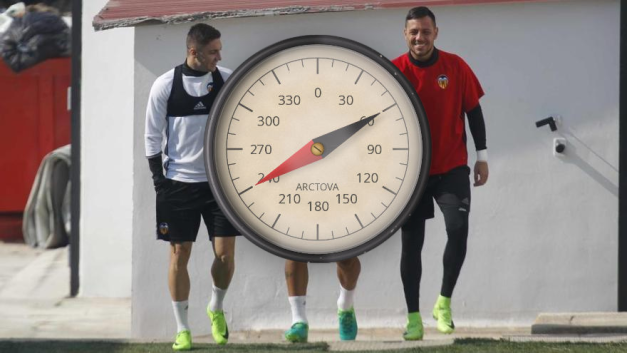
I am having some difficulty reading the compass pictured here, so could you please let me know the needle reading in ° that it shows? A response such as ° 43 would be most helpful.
° 240
